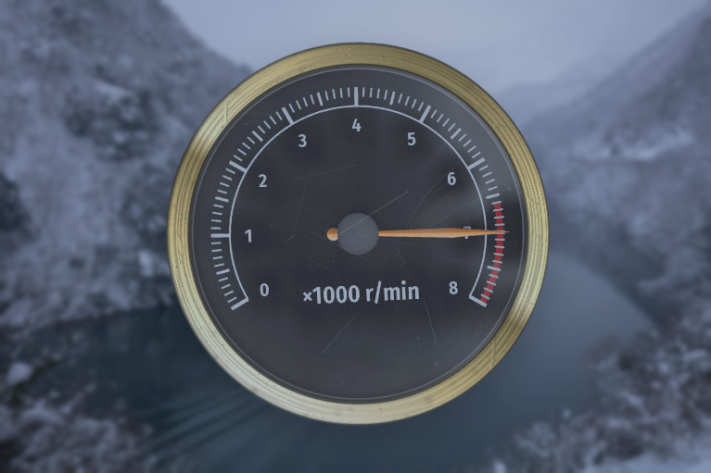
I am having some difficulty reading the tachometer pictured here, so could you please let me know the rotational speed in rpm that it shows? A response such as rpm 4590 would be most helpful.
rpm 7000
